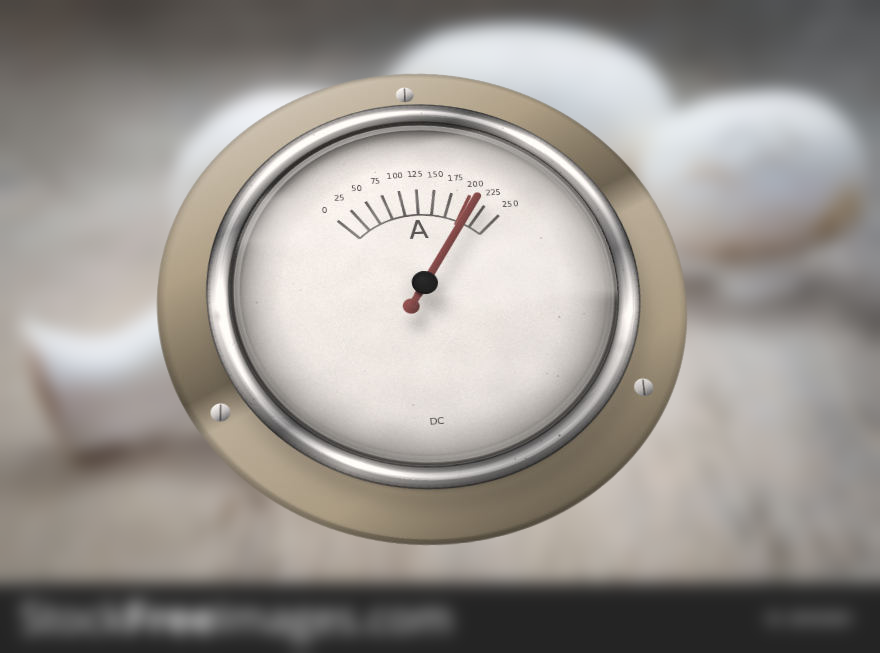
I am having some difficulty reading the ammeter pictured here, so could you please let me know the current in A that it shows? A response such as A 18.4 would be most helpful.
A 212.5
